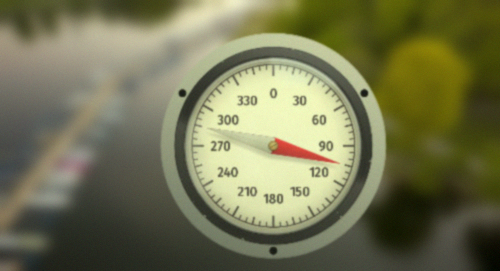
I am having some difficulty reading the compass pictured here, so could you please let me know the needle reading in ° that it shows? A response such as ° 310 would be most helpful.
° 105
